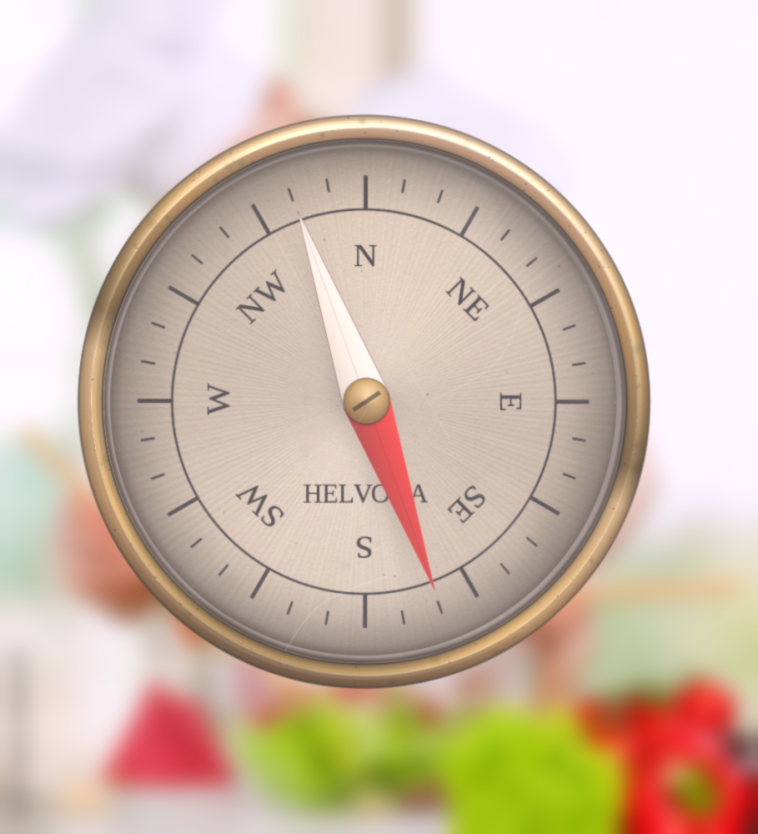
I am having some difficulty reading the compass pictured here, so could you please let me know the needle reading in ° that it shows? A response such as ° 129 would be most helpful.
° 160
